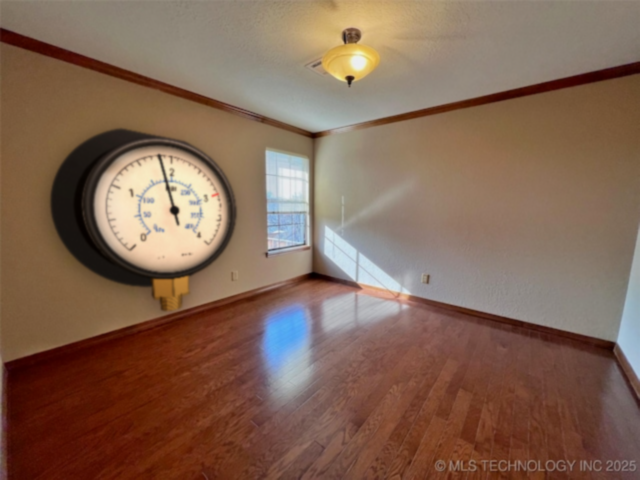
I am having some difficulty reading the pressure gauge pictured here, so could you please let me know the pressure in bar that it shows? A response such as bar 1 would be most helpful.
bar 1.8
